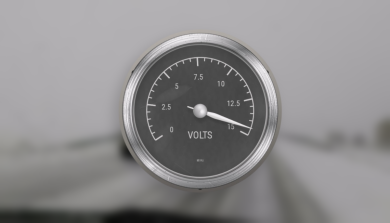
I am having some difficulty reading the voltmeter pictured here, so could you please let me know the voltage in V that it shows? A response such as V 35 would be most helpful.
V 14.5
